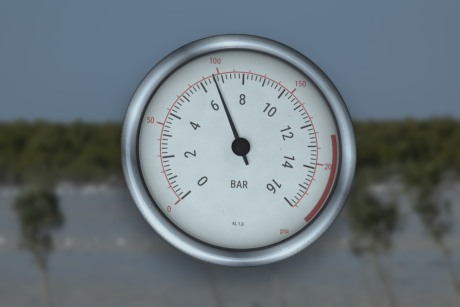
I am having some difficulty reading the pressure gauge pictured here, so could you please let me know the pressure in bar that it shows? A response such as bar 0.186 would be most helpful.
bar 6.6
